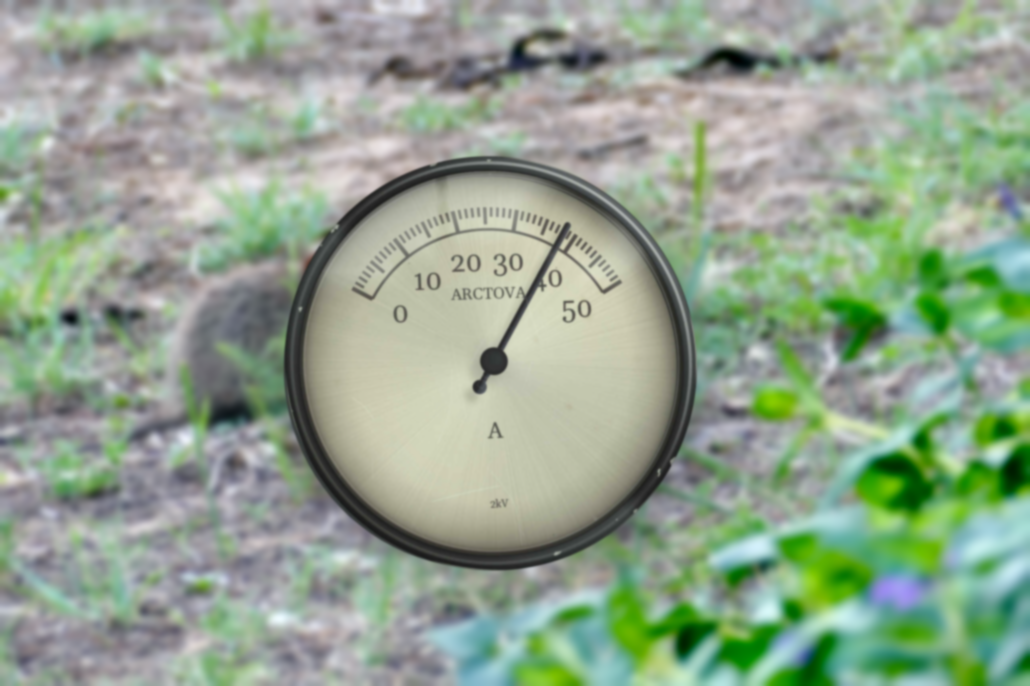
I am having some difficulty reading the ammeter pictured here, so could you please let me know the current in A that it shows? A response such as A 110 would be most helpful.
A 38
